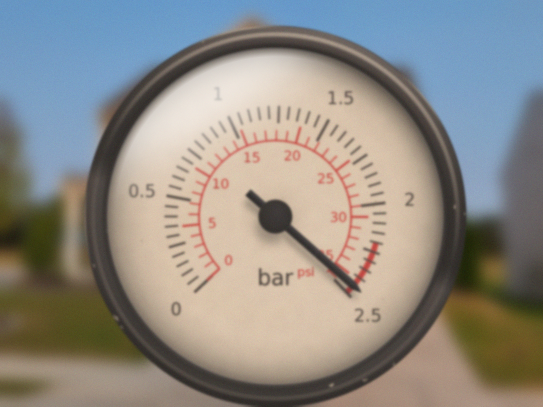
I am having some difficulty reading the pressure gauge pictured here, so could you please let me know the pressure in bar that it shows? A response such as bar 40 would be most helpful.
bar 2.45
